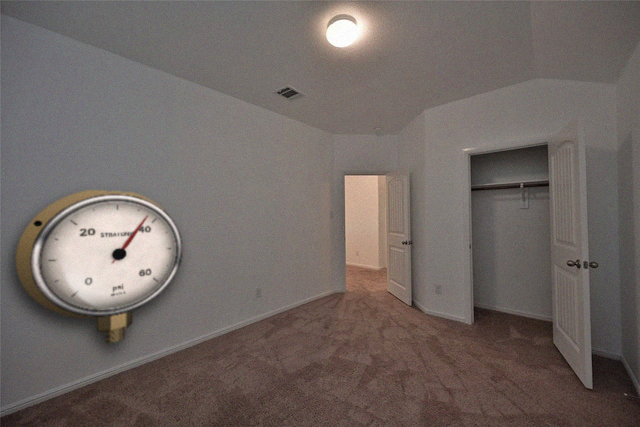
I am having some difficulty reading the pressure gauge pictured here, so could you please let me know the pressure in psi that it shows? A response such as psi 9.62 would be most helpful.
psi 37.5
